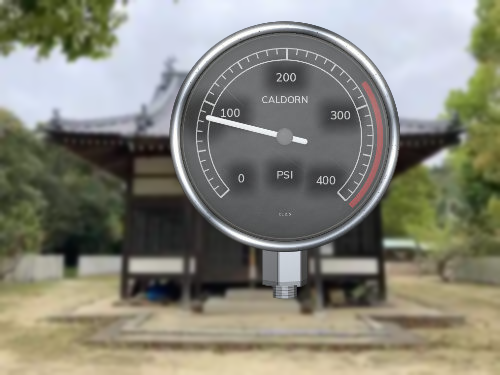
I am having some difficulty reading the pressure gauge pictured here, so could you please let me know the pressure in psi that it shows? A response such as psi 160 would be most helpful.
psi 85
